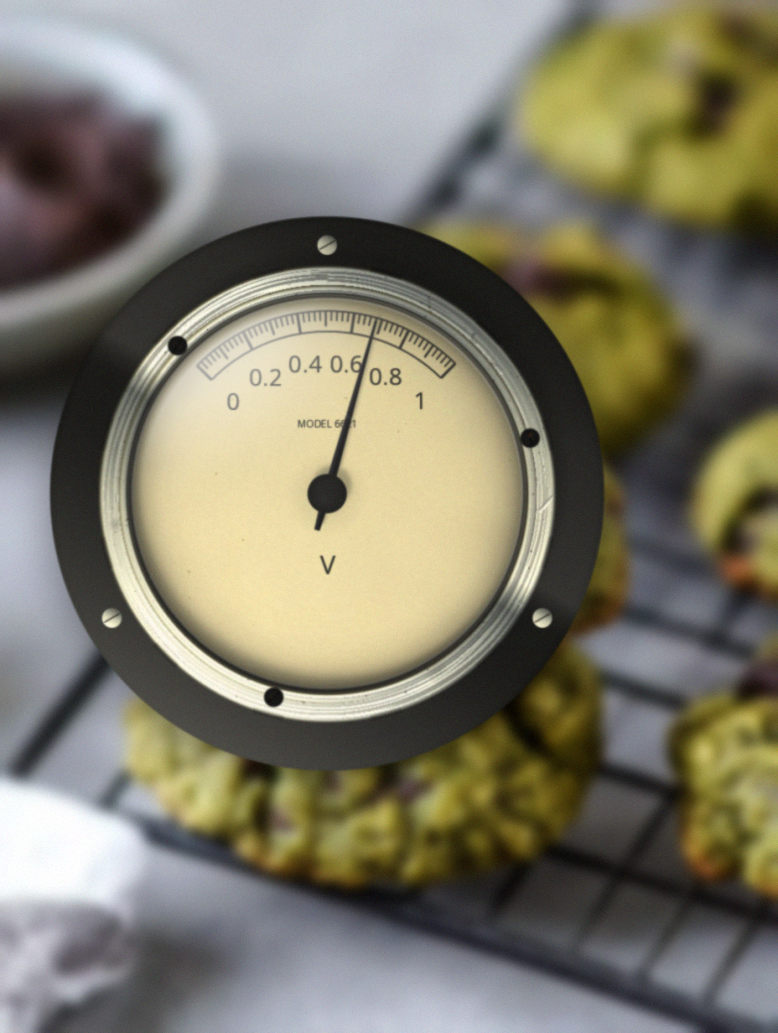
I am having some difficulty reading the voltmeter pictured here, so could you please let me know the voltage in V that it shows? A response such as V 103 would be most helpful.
V 0.68
